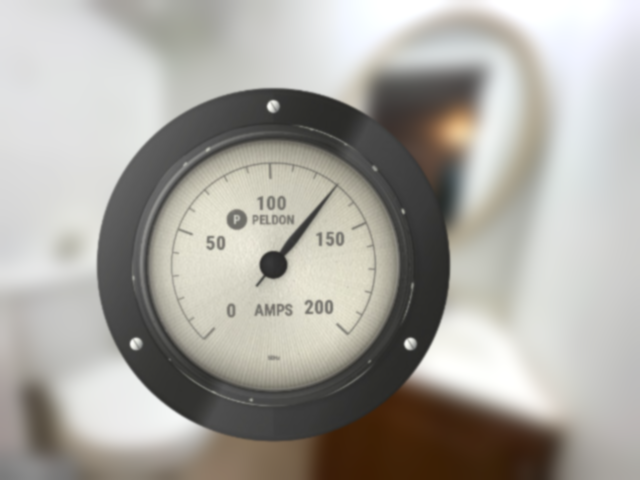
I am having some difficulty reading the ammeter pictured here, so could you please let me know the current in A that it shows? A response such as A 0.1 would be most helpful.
A 130
